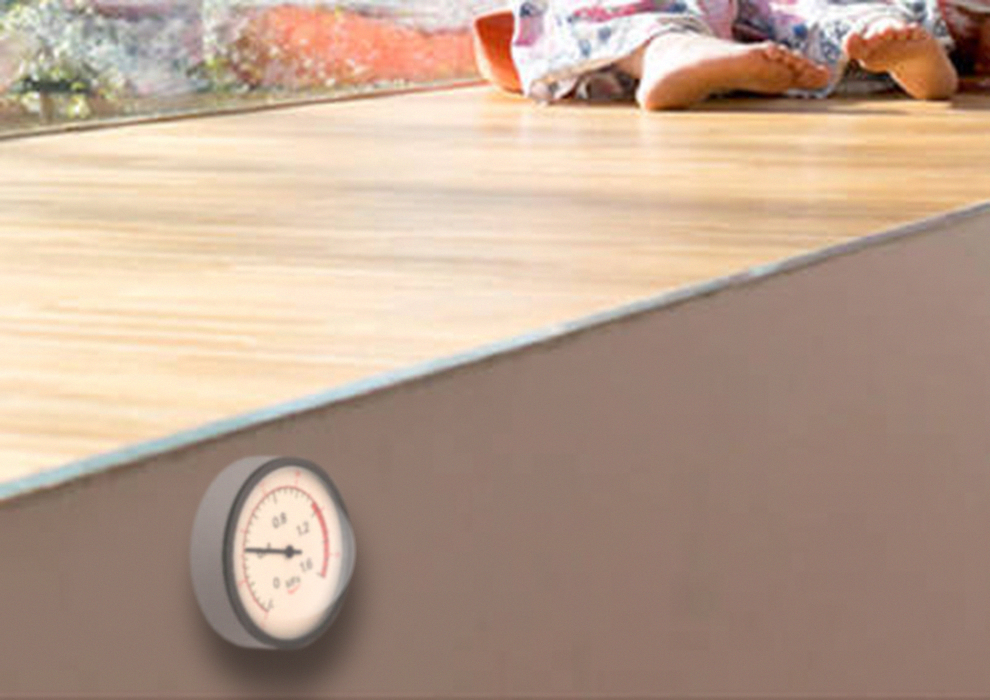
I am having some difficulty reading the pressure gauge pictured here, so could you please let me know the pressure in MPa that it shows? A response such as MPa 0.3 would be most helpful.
MPa 0.4
